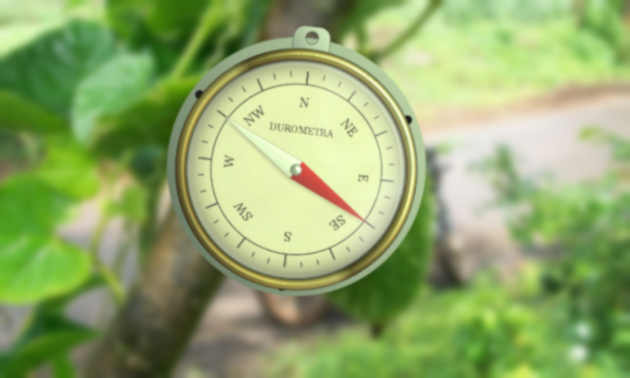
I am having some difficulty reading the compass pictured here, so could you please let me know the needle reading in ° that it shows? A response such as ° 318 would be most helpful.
° 120
